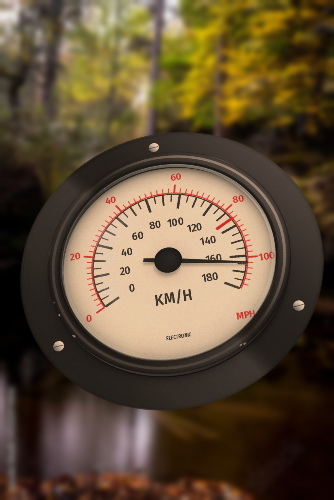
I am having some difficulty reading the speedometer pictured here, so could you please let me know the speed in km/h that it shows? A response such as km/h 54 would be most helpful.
km/h 165
